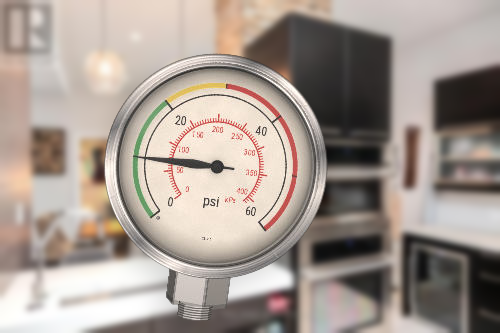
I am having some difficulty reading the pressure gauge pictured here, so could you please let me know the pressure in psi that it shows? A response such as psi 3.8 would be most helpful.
psi 10
